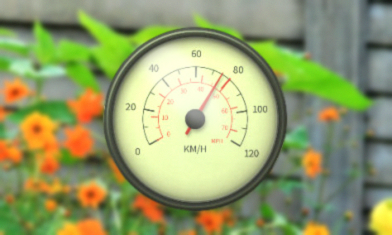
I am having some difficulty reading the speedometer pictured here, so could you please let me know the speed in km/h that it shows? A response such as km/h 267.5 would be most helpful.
km/h 75
